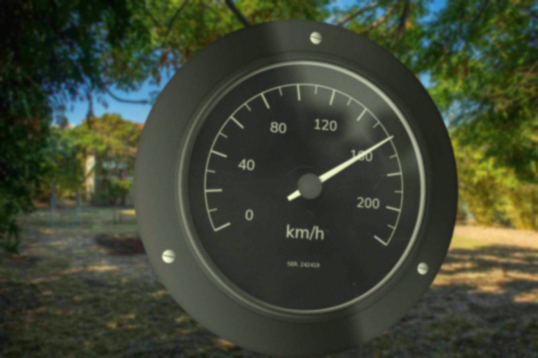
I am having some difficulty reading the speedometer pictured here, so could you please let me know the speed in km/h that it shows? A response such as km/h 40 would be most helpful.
km/h 160
